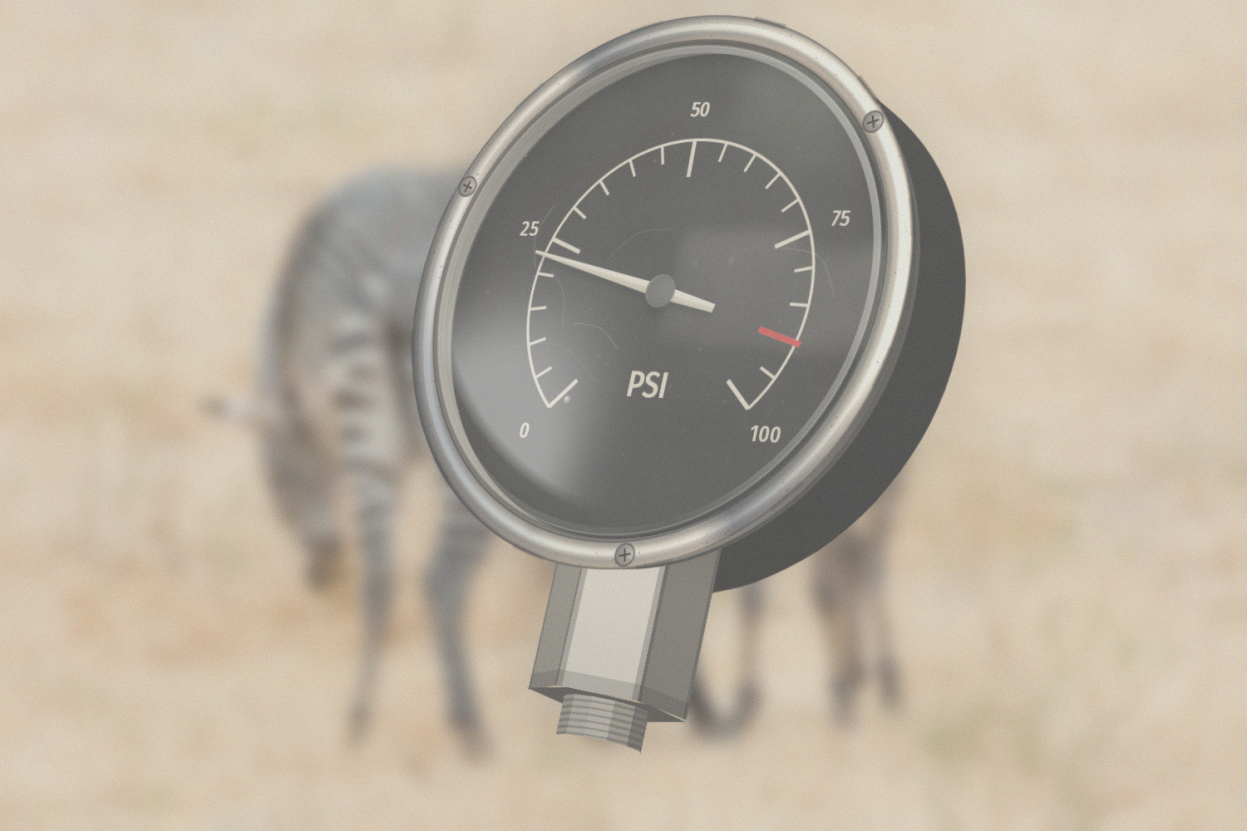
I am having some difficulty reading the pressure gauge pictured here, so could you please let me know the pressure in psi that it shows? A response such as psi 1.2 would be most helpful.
psi 22.5
